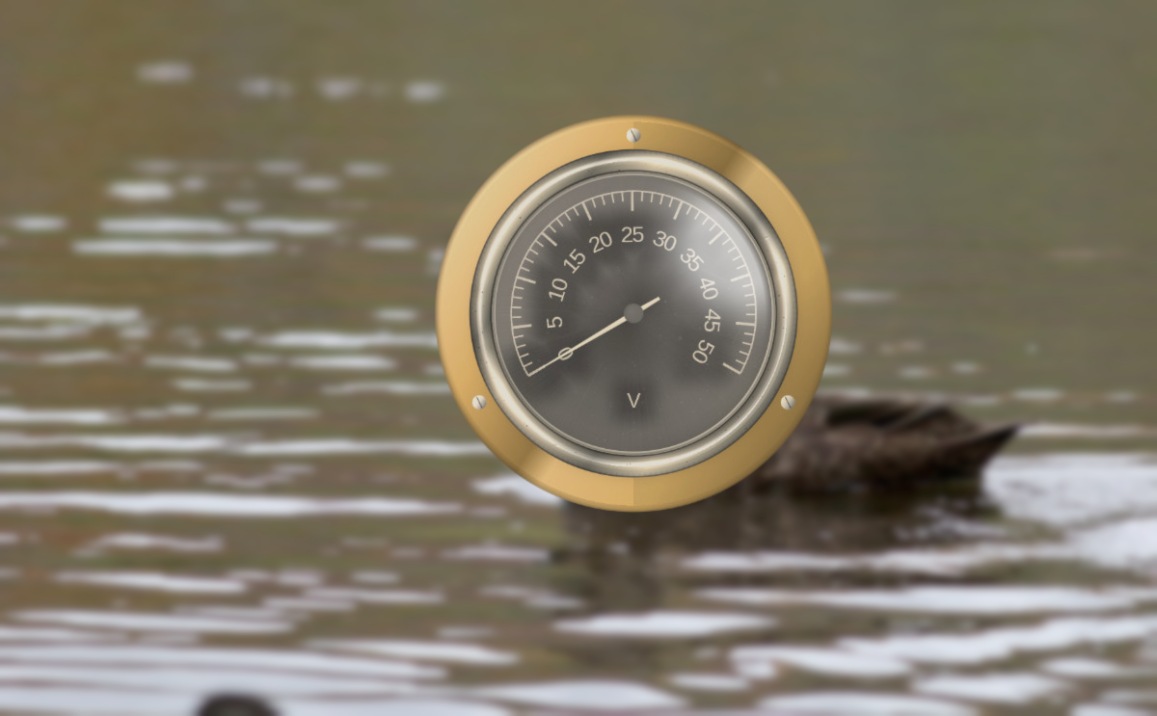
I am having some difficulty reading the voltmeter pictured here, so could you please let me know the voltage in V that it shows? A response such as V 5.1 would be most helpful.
V 0
